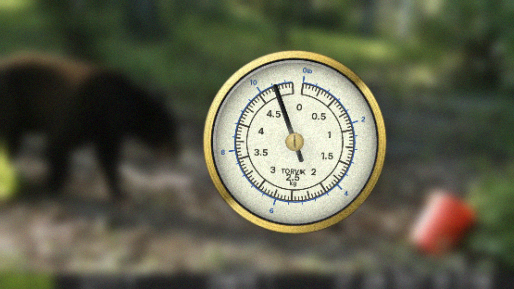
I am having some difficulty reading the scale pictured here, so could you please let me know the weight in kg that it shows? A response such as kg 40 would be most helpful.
kg 4.75
